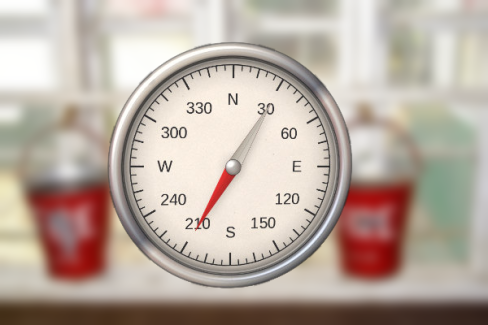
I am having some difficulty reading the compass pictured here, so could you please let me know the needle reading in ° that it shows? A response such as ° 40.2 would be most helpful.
° 210
